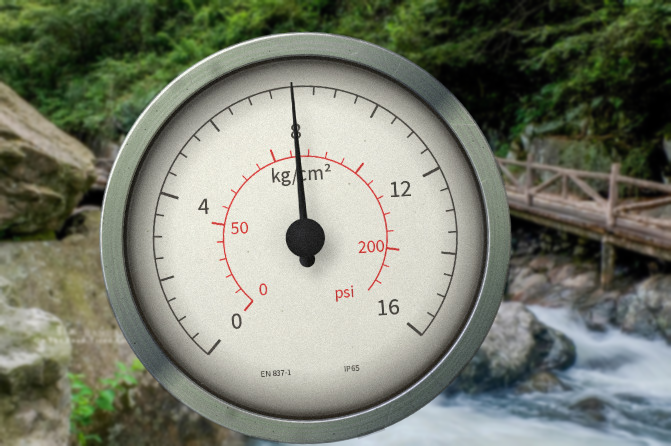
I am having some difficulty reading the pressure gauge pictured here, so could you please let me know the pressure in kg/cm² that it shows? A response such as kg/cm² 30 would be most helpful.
kg/cm² 8
